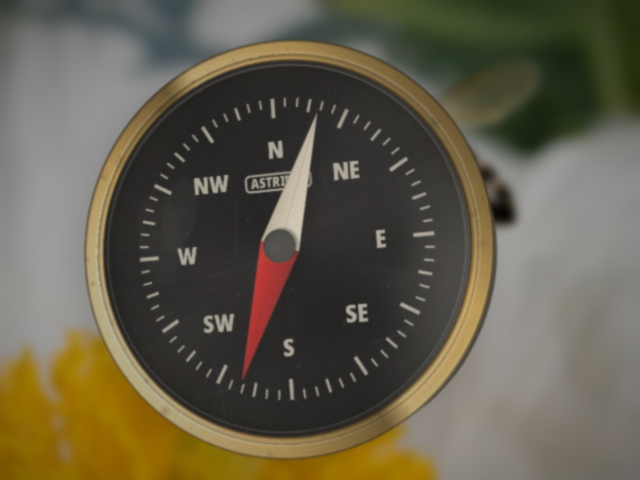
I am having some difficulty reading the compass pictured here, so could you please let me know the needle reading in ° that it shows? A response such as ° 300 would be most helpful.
° 200
